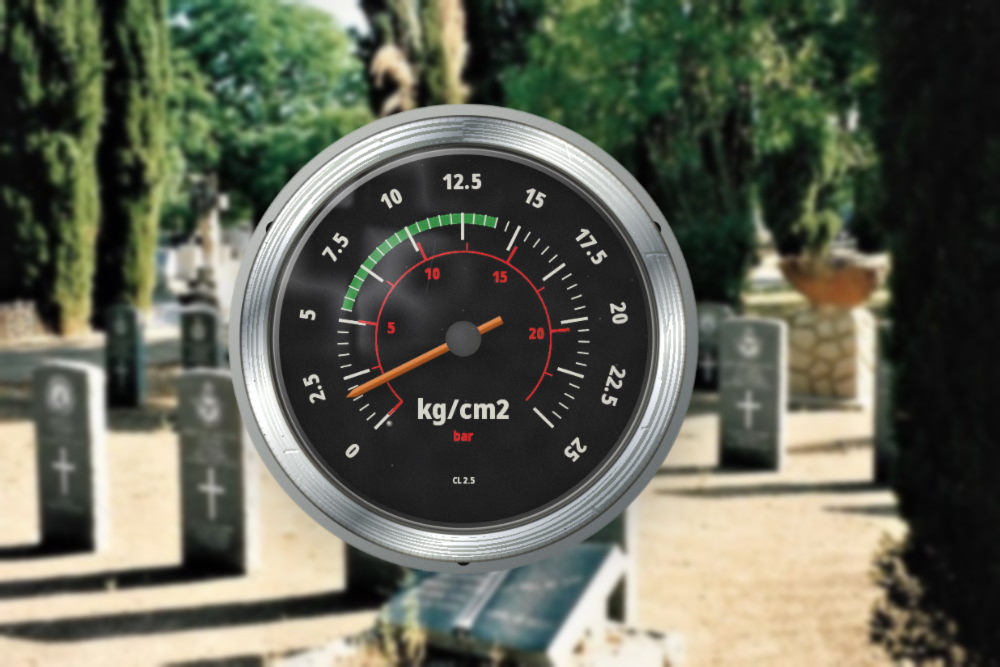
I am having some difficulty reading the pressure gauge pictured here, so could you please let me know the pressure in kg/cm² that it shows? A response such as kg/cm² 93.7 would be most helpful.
kg/cm² 1.75
